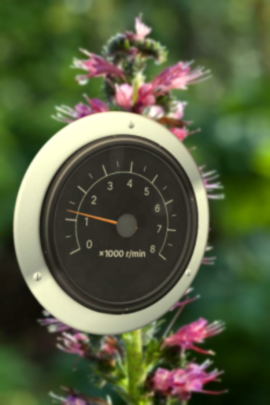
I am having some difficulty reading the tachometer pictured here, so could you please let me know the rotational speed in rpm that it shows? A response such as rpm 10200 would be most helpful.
rpm 1250
